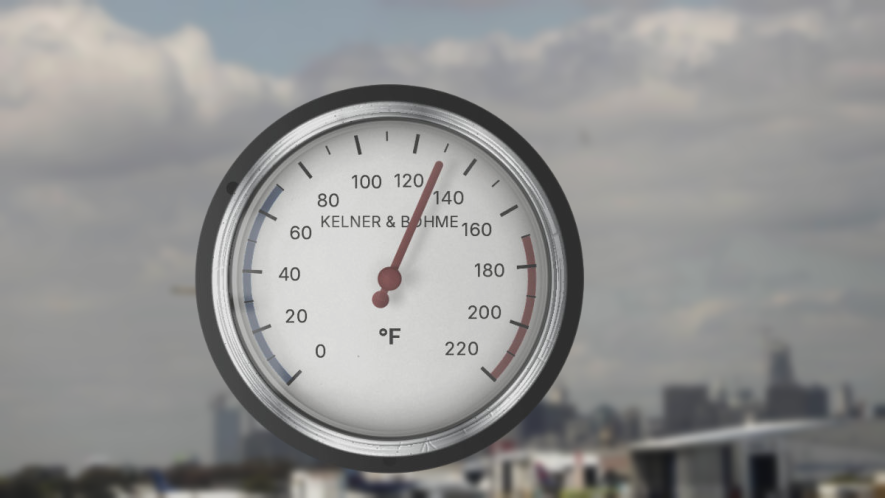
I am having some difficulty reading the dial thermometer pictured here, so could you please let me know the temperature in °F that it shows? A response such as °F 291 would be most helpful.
°F 130
